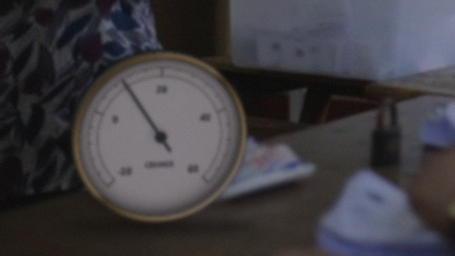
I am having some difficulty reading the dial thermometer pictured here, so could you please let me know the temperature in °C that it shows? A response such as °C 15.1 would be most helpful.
°C 10
